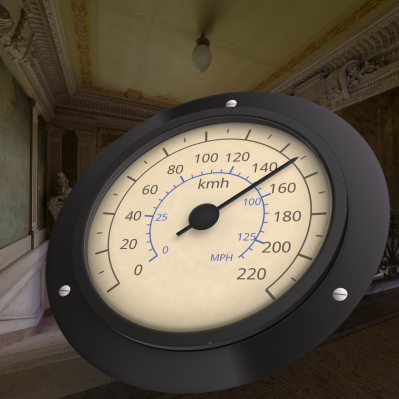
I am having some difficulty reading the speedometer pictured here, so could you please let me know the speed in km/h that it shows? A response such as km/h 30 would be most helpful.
km/h 150
